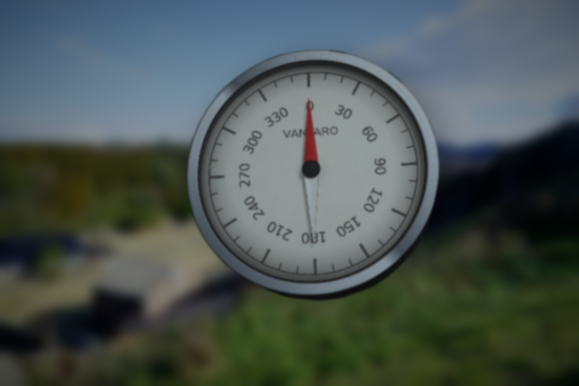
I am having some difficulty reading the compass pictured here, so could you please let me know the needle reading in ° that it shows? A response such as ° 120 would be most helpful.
° 0
